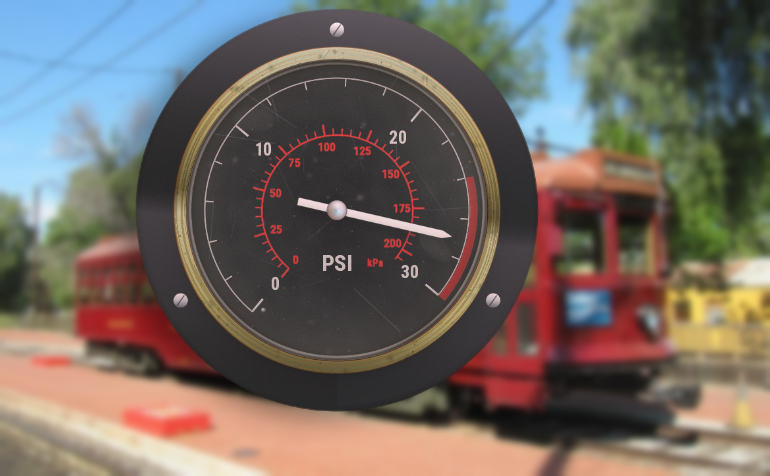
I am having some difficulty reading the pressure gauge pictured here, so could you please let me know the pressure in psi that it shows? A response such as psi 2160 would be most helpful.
psi 27
